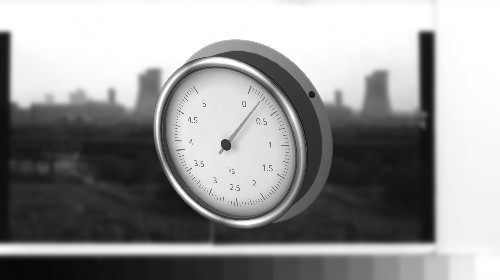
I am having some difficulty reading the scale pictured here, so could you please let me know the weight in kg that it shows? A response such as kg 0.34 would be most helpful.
kg 0.25
